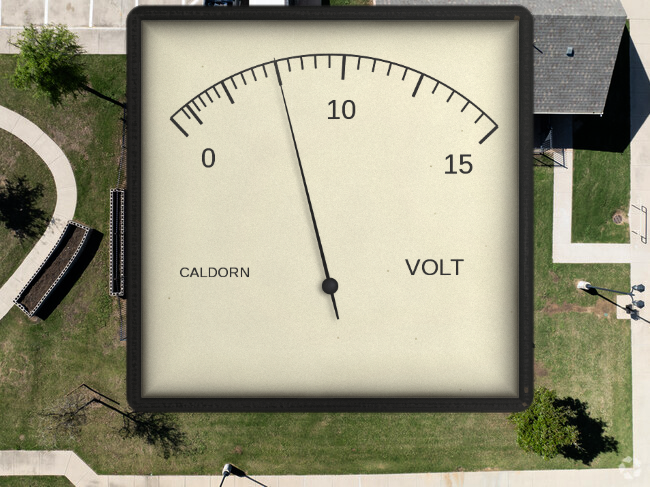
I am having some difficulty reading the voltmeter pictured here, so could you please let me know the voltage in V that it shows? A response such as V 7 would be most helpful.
V 7.5
